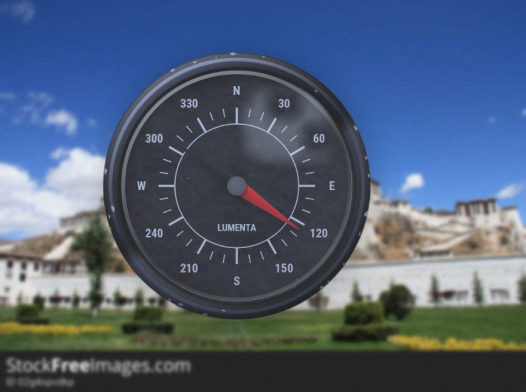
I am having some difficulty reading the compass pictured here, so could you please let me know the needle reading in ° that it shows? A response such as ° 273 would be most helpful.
° 125
